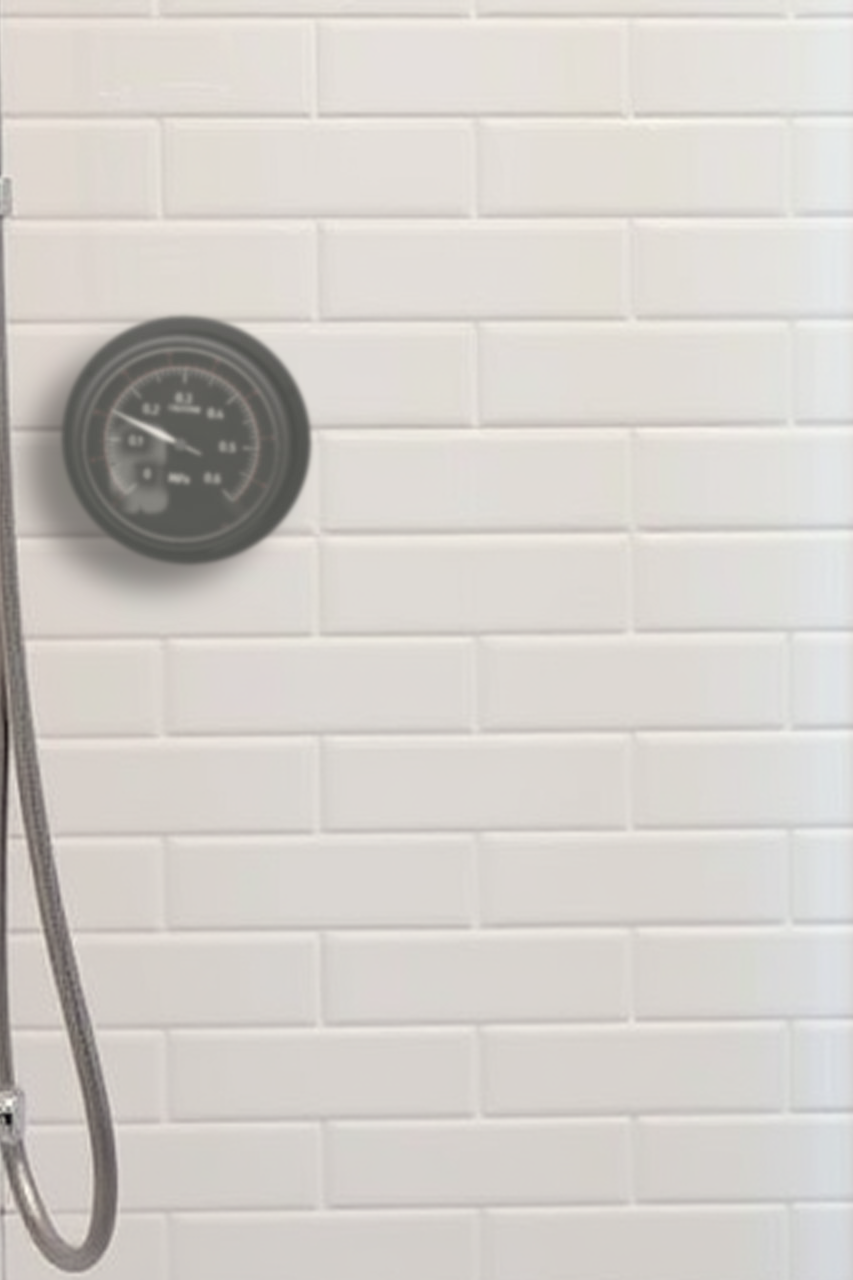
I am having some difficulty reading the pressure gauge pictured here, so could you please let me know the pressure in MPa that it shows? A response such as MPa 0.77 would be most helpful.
MPa 0.15
